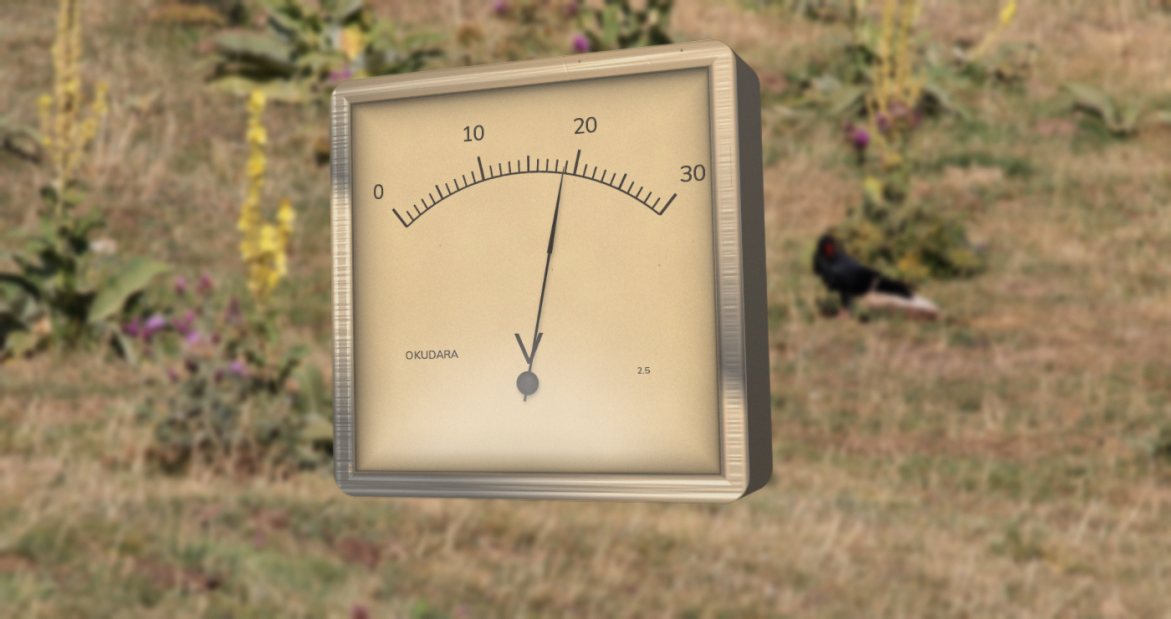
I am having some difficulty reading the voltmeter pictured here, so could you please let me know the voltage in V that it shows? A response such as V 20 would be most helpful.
V 19
